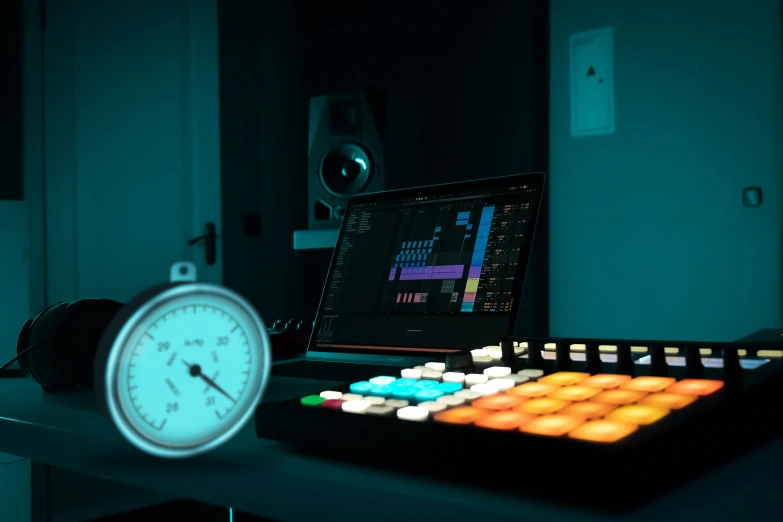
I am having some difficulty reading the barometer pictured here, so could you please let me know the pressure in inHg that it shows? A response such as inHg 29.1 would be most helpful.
inHg 30.8
